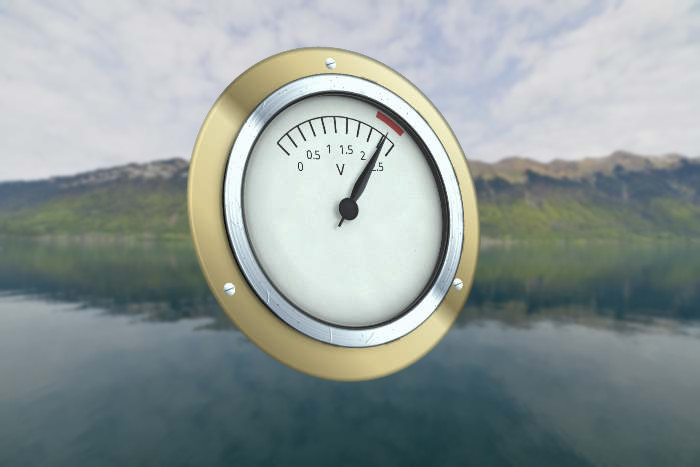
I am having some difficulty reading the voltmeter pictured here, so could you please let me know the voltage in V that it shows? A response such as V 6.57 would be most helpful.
V 2.25
